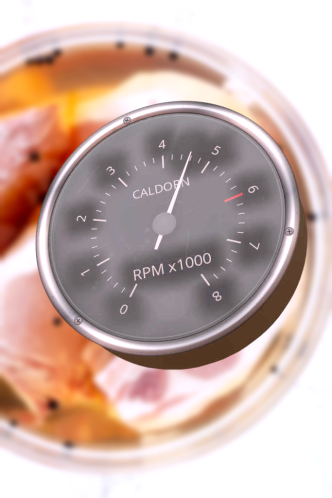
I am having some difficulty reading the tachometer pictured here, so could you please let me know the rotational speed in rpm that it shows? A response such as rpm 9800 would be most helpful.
rpm 4600
